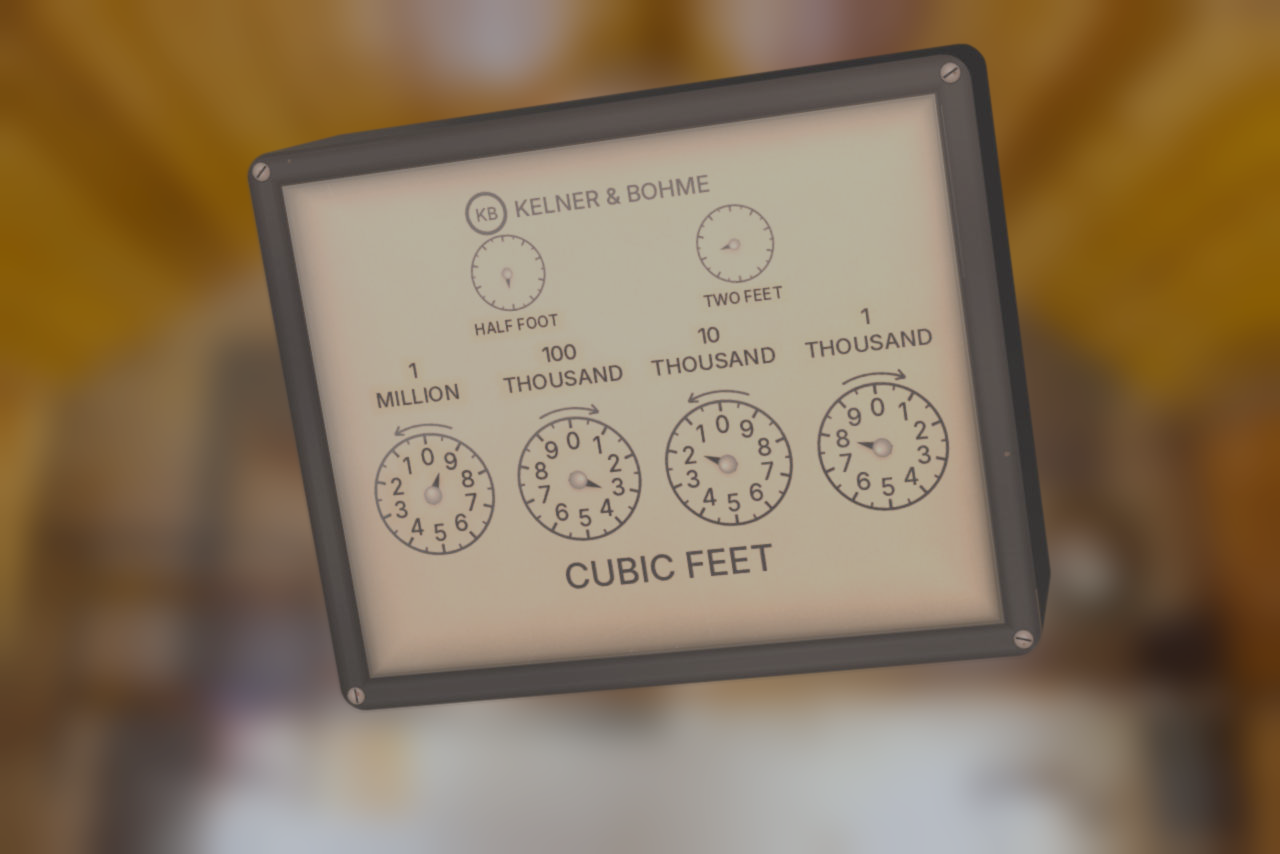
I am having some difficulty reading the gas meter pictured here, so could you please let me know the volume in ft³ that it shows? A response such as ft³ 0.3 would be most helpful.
ft³ 931800
